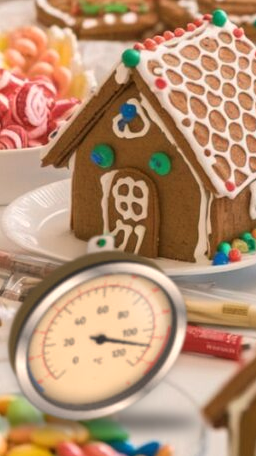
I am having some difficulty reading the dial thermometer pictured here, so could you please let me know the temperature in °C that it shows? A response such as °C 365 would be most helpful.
°C 108
